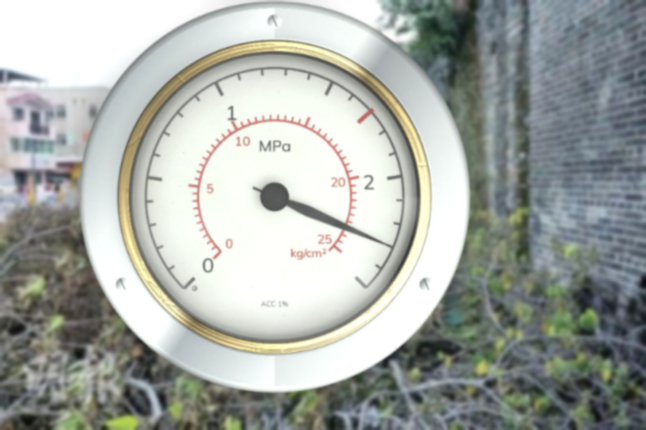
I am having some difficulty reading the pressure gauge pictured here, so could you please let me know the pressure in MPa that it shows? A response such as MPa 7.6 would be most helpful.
MPa 2.3
